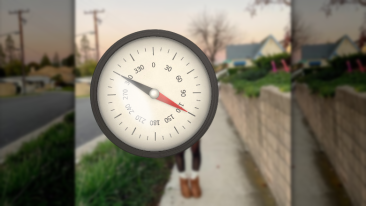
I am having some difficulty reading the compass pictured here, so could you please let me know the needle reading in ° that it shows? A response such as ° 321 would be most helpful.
° 120
